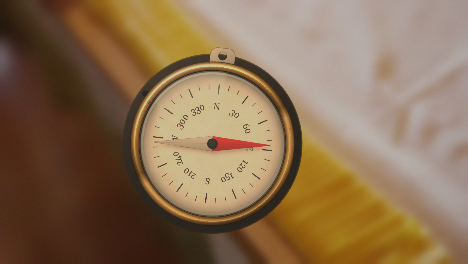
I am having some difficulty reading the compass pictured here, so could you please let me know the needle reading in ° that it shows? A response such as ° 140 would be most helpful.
° 85
